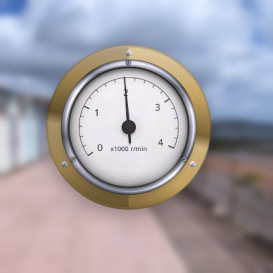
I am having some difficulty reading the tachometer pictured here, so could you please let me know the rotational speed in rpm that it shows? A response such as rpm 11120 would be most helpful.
rpm 2000
